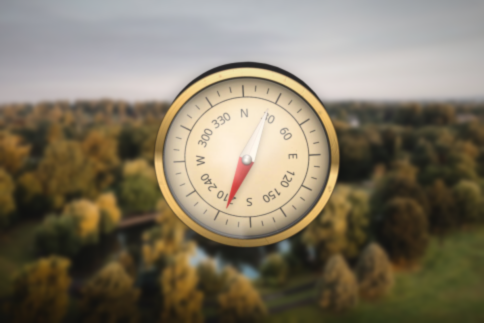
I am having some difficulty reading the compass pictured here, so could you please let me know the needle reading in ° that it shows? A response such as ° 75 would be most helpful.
° 205
